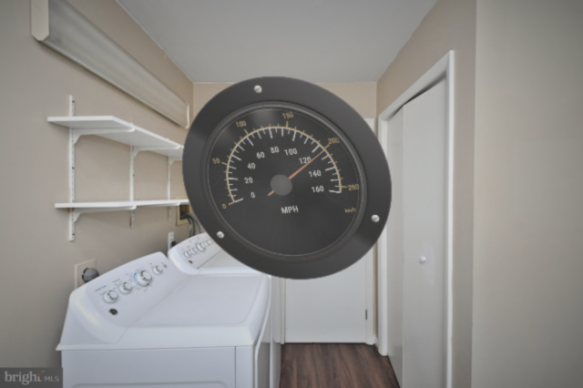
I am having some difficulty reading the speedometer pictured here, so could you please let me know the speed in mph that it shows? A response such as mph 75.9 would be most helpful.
mph 125
